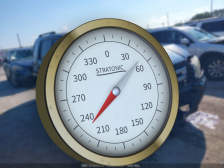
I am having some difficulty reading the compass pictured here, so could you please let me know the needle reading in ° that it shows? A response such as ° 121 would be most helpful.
° 230
